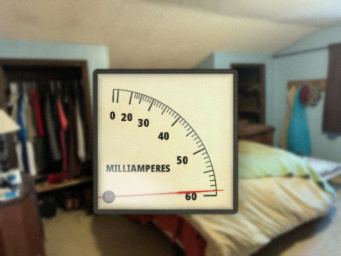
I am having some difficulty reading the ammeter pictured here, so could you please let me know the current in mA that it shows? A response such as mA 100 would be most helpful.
mA 59
